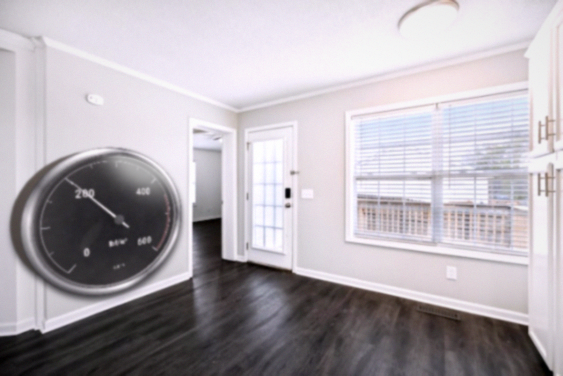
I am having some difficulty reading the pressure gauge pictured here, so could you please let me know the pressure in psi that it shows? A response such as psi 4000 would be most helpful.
psi 200
